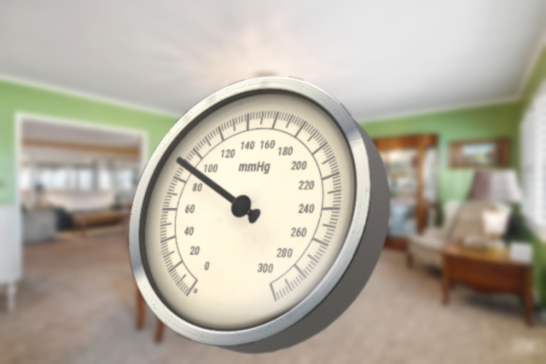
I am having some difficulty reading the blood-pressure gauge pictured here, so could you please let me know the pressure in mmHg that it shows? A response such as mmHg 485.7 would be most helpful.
mmHg 90
